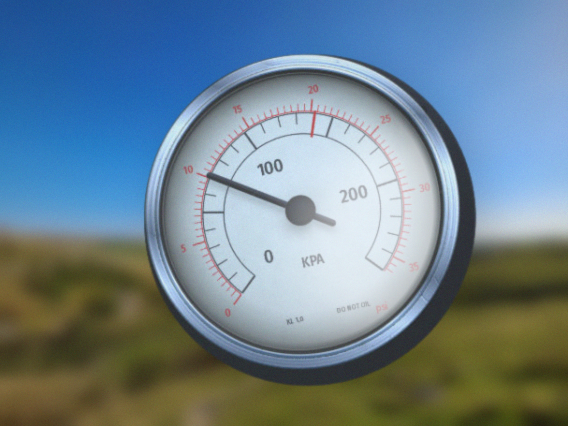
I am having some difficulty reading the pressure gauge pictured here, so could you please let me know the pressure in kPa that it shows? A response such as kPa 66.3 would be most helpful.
kPa 70
